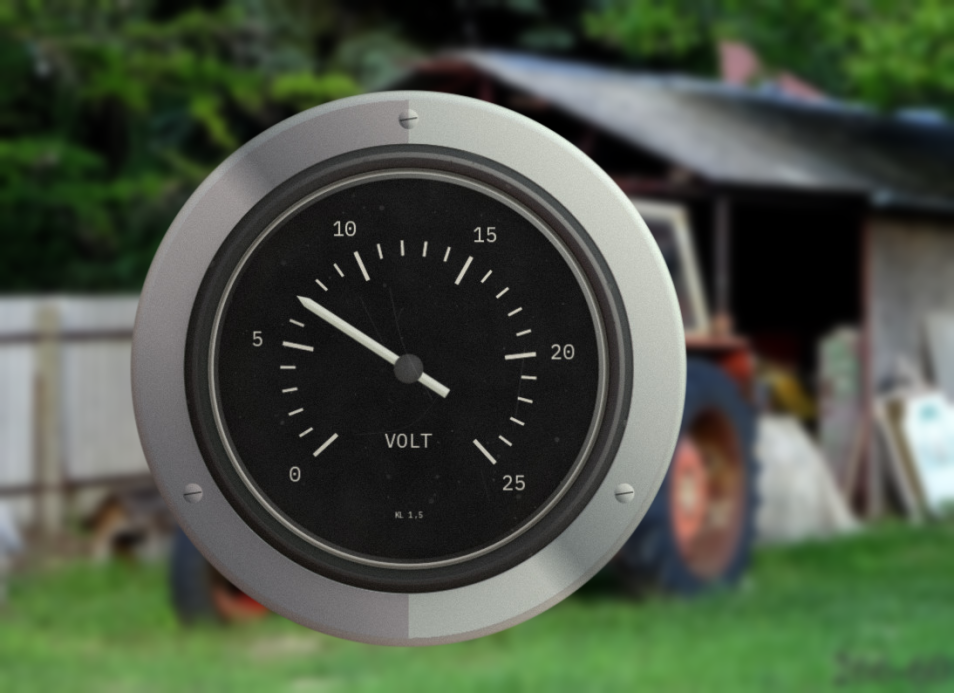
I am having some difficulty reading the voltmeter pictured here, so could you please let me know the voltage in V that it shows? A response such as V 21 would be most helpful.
V 7
